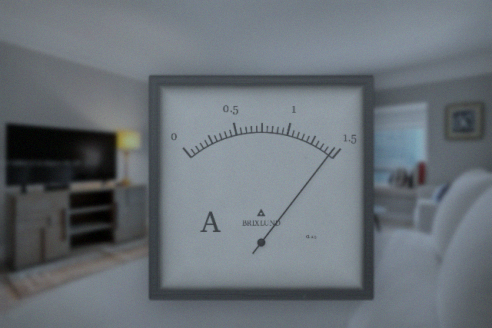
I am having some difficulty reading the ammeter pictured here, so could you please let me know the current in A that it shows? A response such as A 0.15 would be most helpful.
A 1.45
